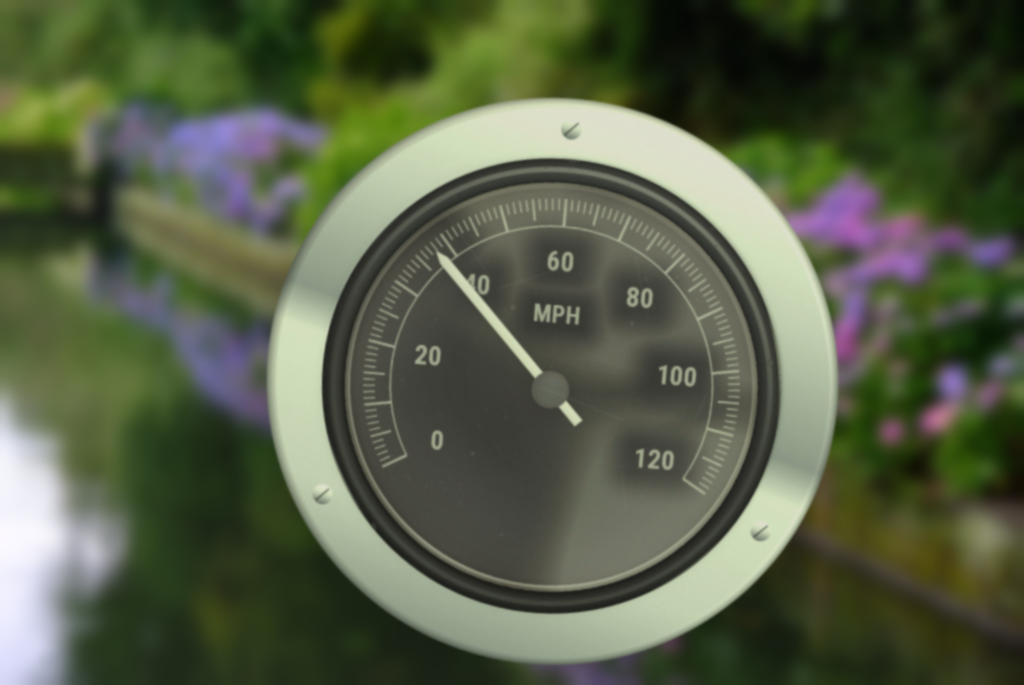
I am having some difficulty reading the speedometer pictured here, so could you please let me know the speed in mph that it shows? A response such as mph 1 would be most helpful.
mph 38
